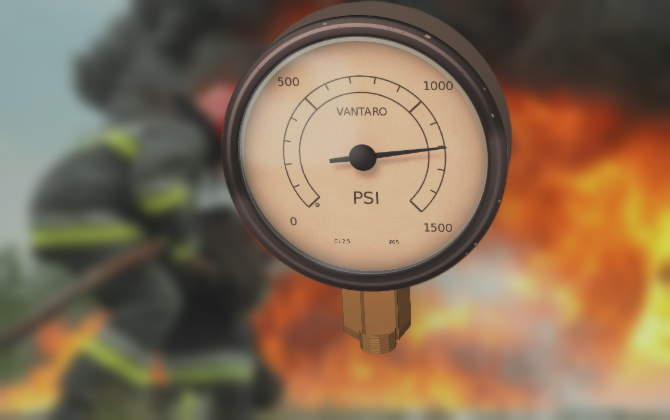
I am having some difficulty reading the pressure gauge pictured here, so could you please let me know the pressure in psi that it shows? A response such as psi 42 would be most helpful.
psi 1200
